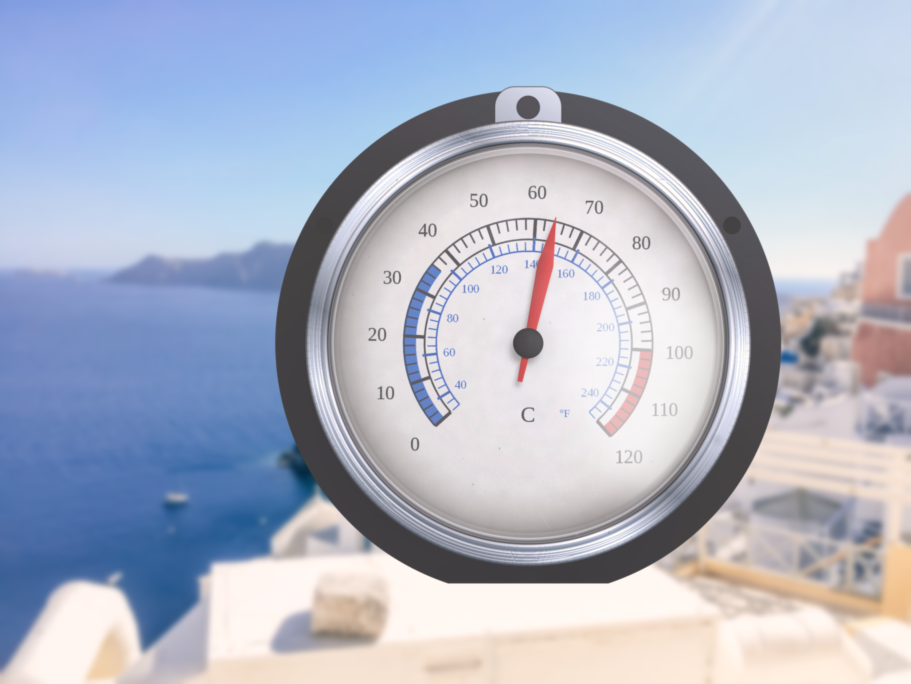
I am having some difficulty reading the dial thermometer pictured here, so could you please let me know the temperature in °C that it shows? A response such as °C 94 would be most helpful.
°C 64
